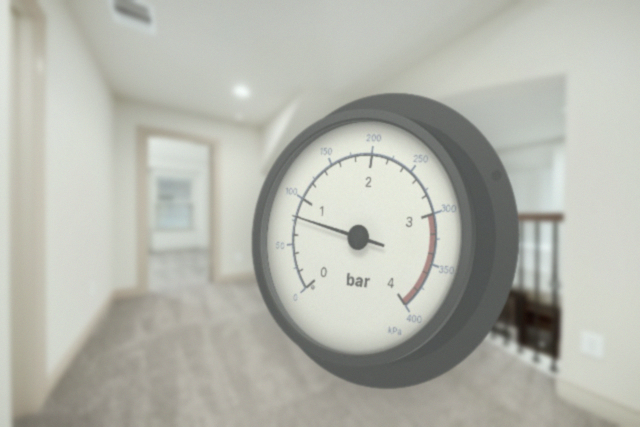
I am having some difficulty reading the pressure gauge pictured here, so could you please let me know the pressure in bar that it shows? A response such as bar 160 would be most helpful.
bar 0.8
